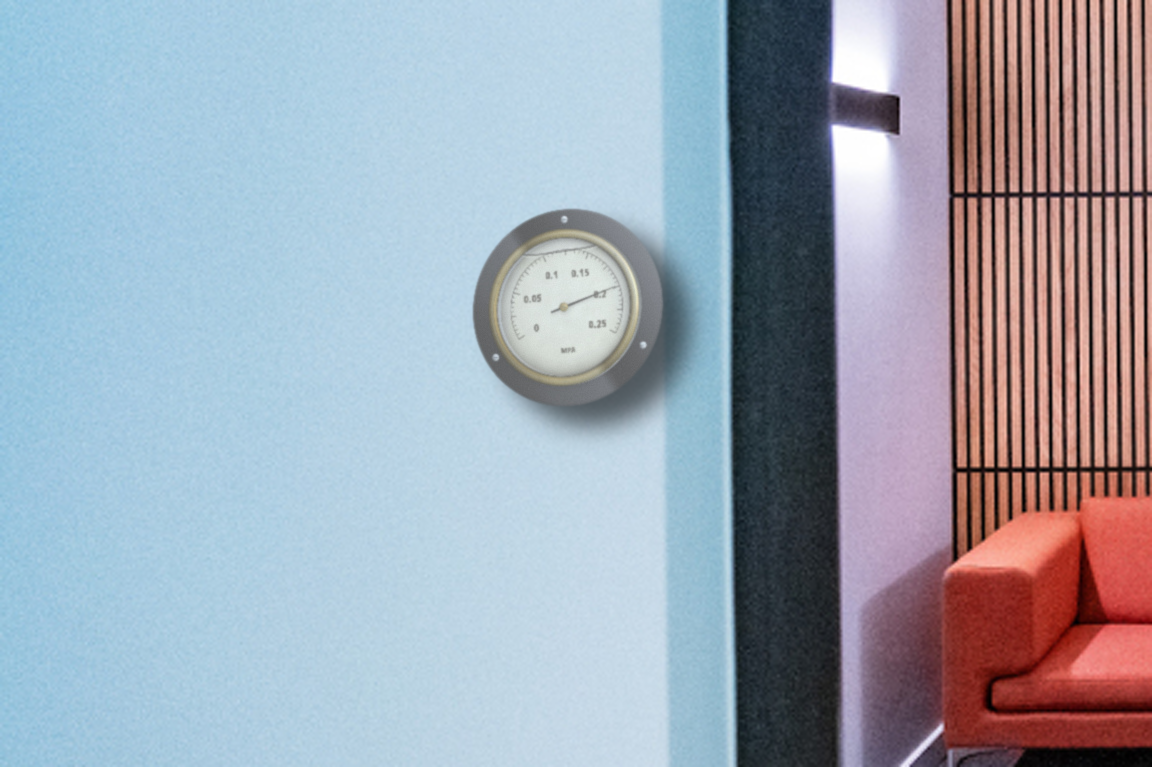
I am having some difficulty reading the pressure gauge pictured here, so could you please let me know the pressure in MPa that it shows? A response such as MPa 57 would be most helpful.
MPa 0.2
